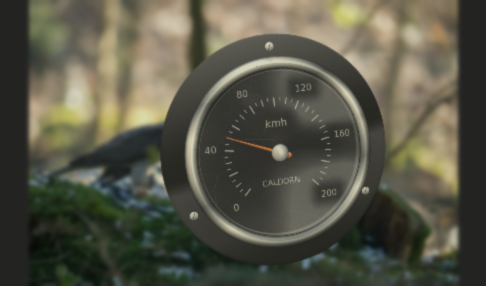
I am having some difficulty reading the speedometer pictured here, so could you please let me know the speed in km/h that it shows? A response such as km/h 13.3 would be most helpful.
km/h 50
